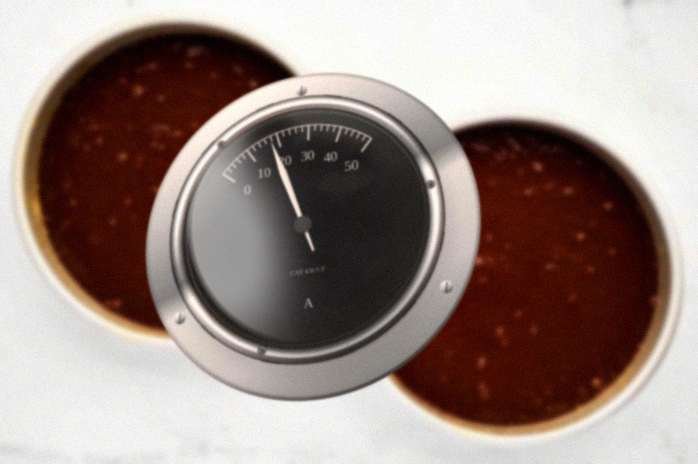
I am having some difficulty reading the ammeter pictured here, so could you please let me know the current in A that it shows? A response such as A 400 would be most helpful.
A 18
